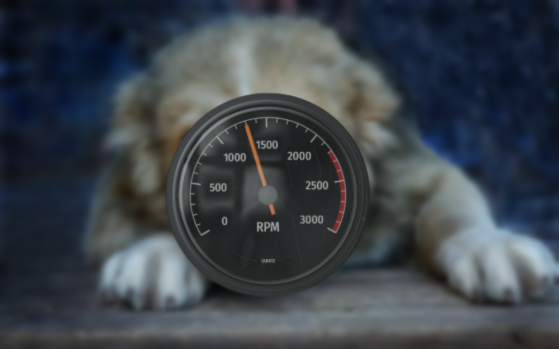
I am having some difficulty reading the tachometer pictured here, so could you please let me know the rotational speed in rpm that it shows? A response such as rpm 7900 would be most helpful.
rpm 1300
